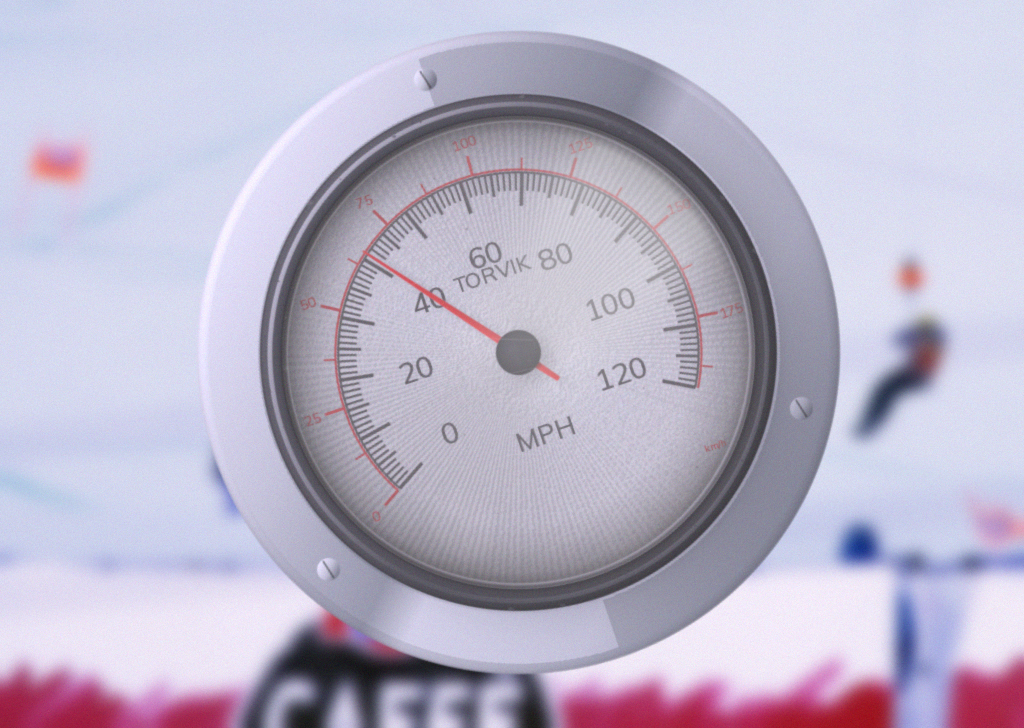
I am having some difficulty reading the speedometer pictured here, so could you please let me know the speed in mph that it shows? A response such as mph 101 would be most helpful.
mph 41
